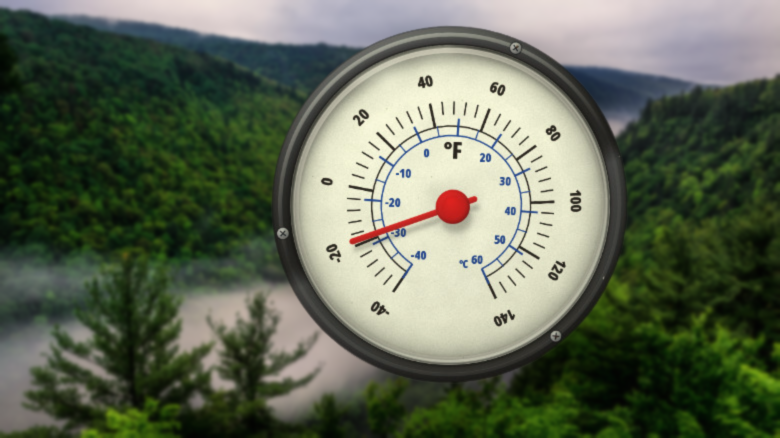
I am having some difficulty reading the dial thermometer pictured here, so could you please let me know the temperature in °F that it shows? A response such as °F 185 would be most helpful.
°F -18
